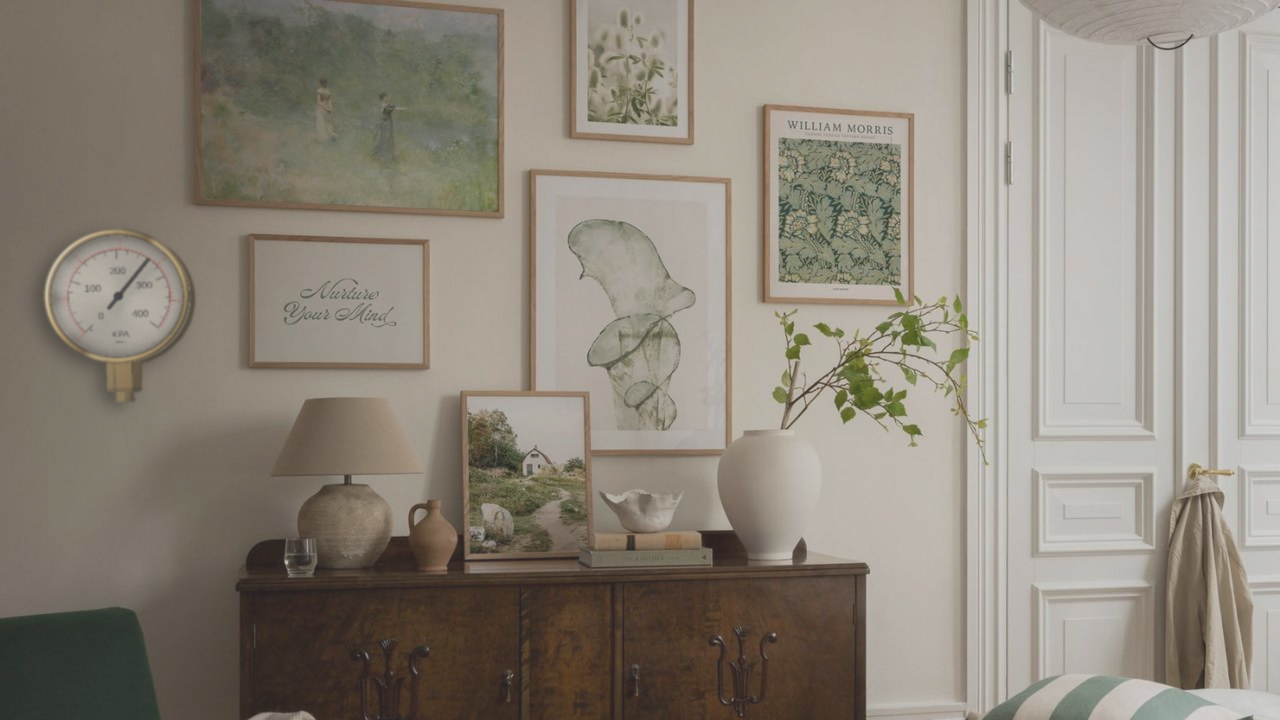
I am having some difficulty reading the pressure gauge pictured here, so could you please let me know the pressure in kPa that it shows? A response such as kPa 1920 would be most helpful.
kPa 260
